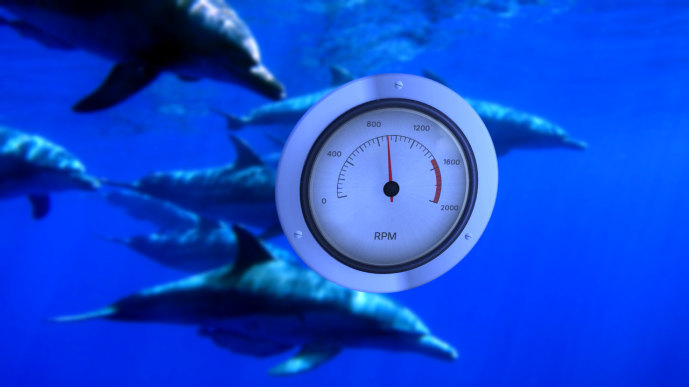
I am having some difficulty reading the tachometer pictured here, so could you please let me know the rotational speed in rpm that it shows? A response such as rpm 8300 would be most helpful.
rpm 900
